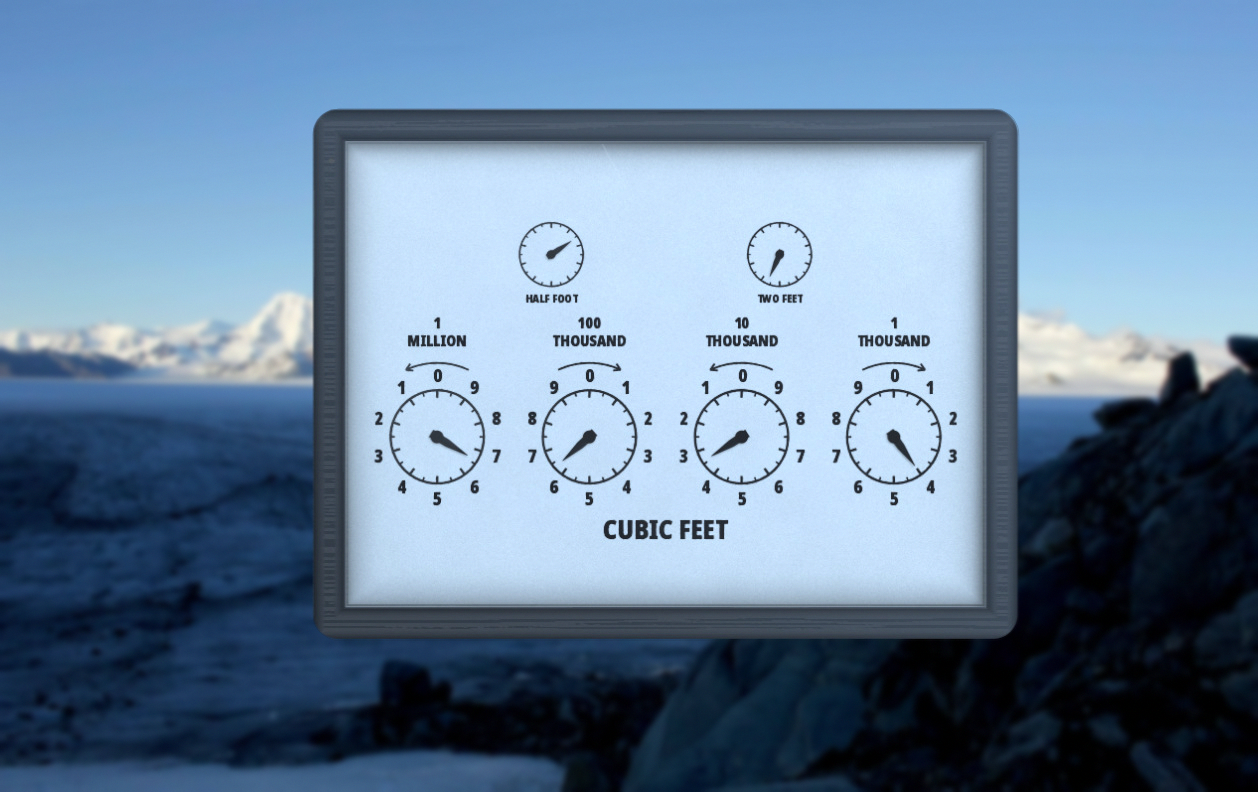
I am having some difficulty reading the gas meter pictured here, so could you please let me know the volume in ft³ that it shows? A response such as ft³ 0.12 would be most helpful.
ft³ 663400
